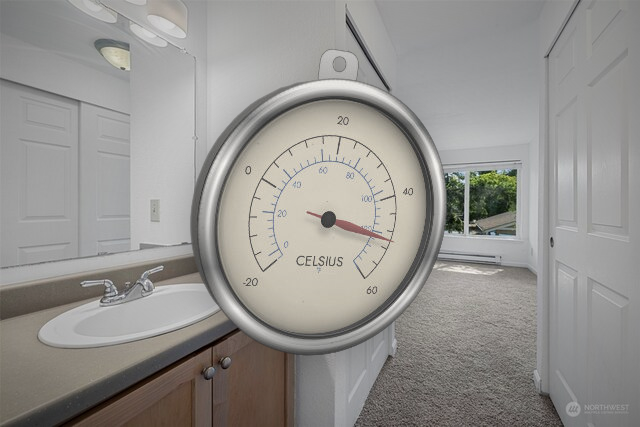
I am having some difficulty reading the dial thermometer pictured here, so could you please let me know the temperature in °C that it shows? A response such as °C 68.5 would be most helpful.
°C 50
